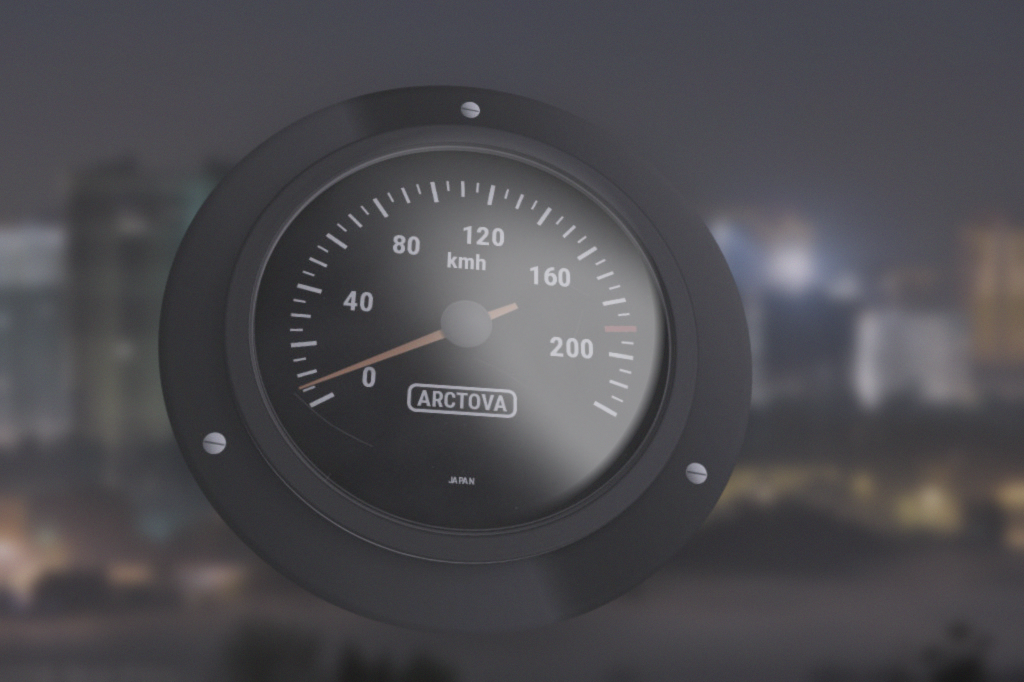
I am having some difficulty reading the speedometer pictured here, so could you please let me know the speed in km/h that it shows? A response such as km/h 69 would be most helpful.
km/h 5
